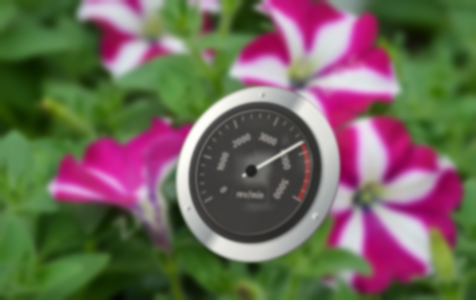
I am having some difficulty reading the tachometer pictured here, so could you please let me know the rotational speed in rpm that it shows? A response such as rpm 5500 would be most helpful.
rpm 3800
